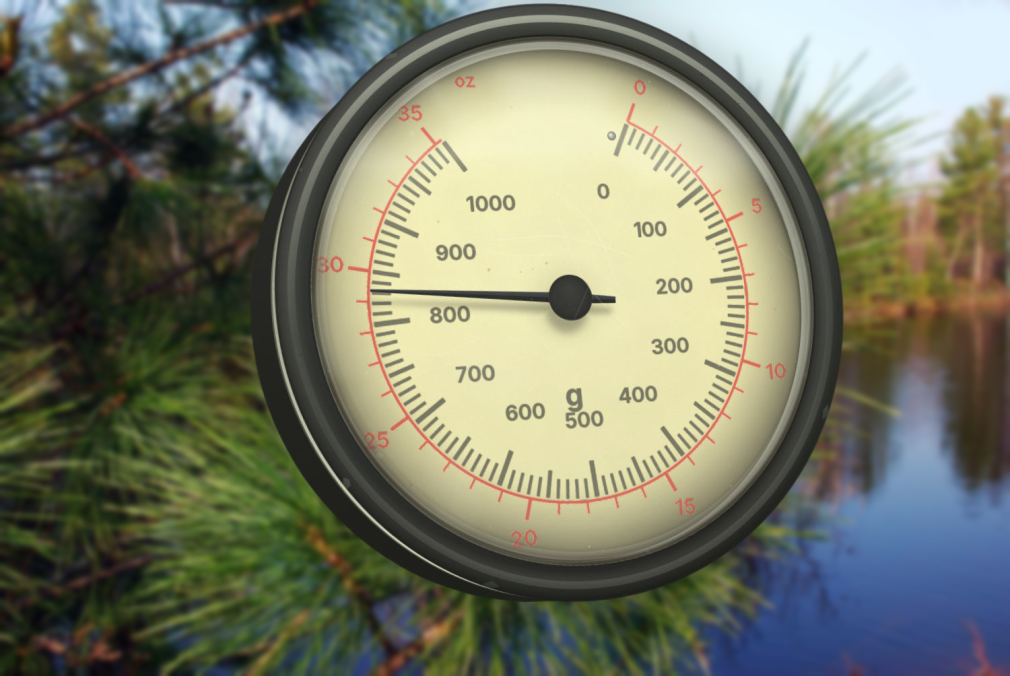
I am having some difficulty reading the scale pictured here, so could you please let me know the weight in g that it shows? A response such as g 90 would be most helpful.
g 830
